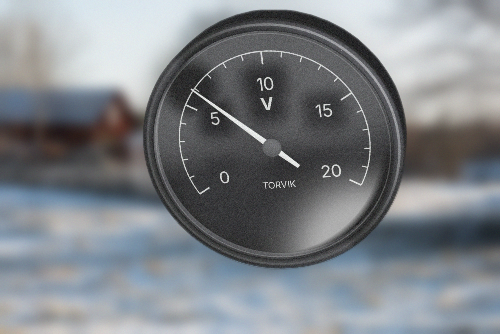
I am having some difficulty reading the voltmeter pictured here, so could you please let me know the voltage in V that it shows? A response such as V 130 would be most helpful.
V 6
